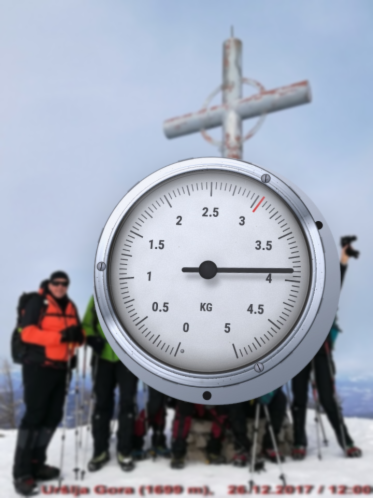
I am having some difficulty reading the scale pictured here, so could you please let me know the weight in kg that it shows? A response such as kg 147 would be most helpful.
kg 3.9
